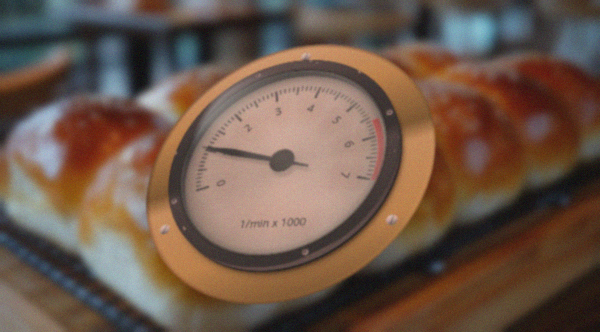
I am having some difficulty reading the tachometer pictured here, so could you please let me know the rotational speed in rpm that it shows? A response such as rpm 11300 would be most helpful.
rpm 1000
